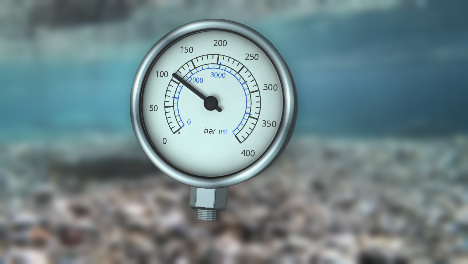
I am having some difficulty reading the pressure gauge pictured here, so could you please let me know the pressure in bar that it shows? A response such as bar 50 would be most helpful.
bar 110
